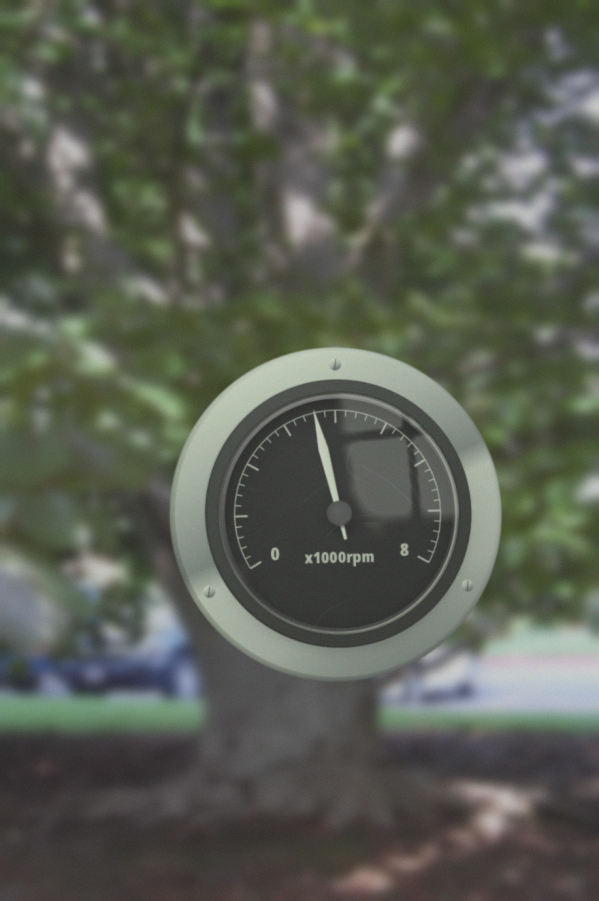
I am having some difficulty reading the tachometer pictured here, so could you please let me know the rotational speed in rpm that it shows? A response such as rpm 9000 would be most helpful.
rpm 3600
